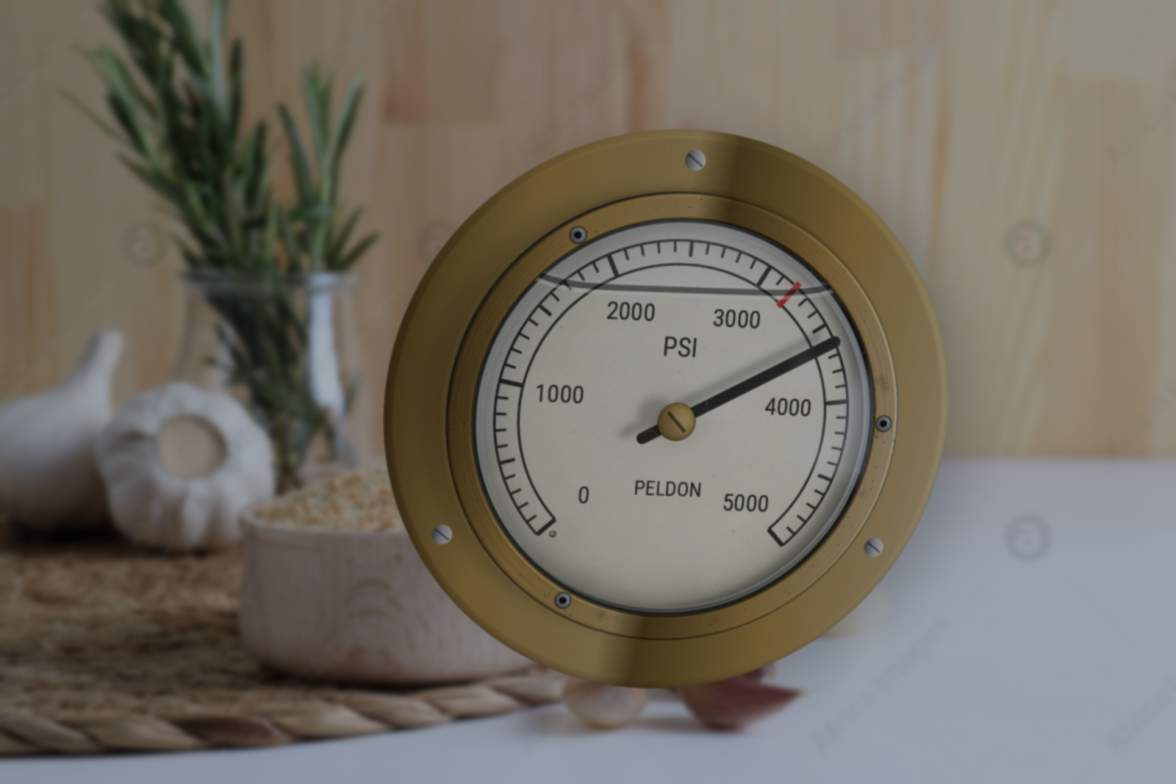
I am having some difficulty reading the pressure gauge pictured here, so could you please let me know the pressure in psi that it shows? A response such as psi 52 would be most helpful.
psi 3600
